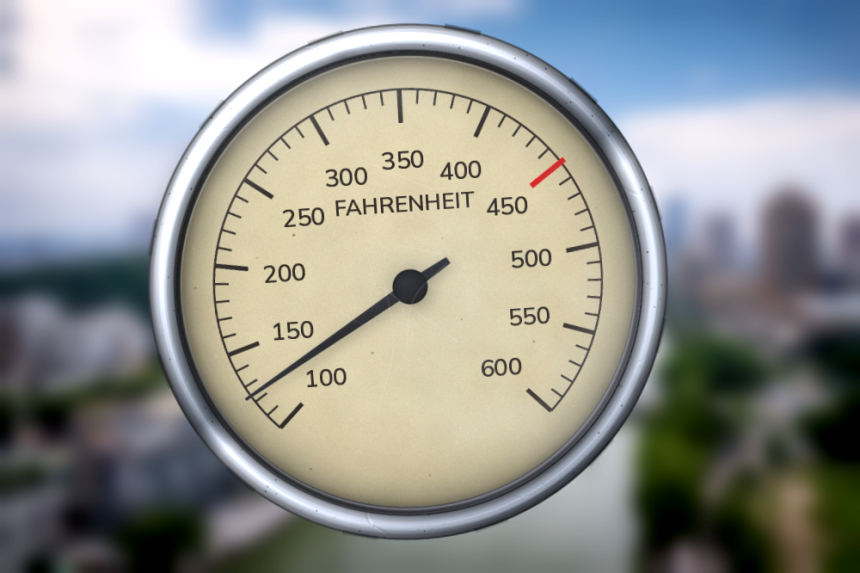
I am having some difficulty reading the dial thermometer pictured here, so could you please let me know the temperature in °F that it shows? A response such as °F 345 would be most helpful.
°F 125
